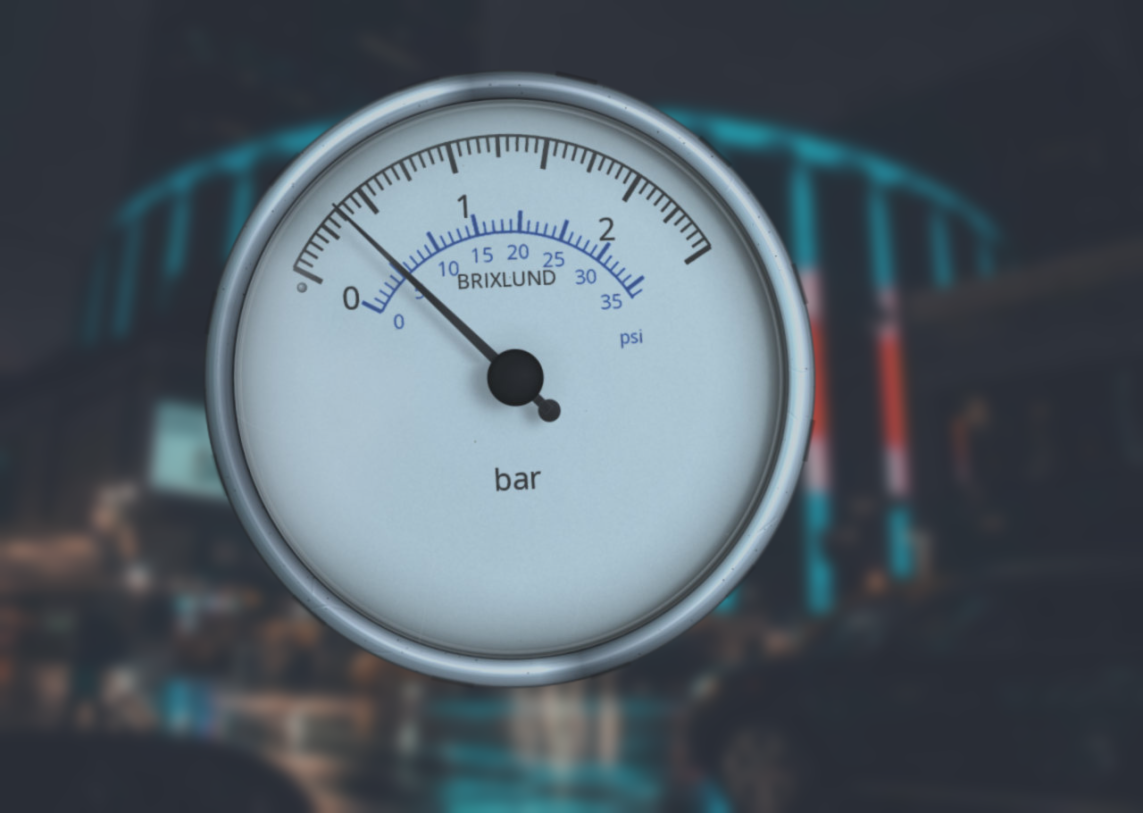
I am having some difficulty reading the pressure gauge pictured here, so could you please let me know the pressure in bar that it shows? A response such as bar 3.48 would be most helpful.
bar 0.35
